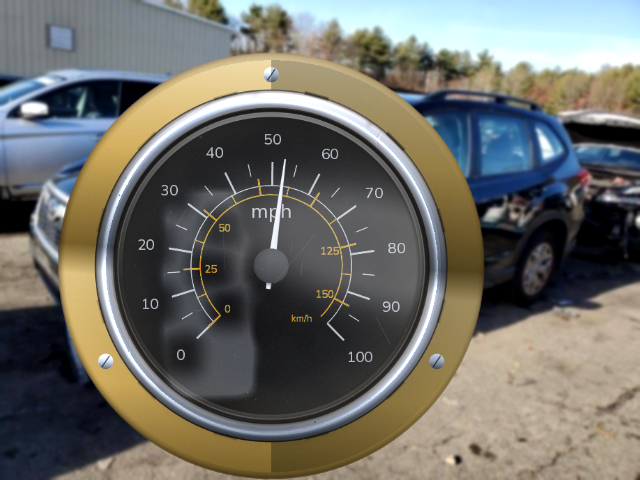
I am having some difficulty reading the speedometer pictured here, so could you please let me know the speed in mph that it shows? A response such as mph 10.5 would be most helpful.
mph 52.5
